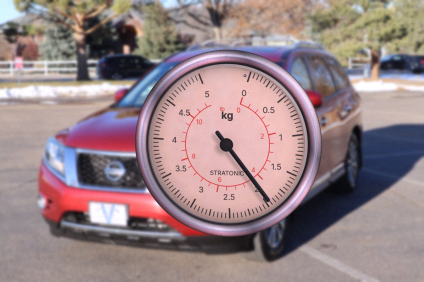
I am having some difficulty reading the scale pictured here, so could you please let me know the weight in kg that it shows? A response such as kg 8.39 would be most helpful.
kg 1.95
